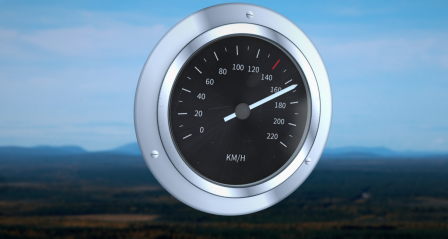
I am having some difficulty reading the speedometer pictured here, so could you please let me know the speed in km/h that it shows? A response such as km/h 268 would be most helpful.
km/h 165
